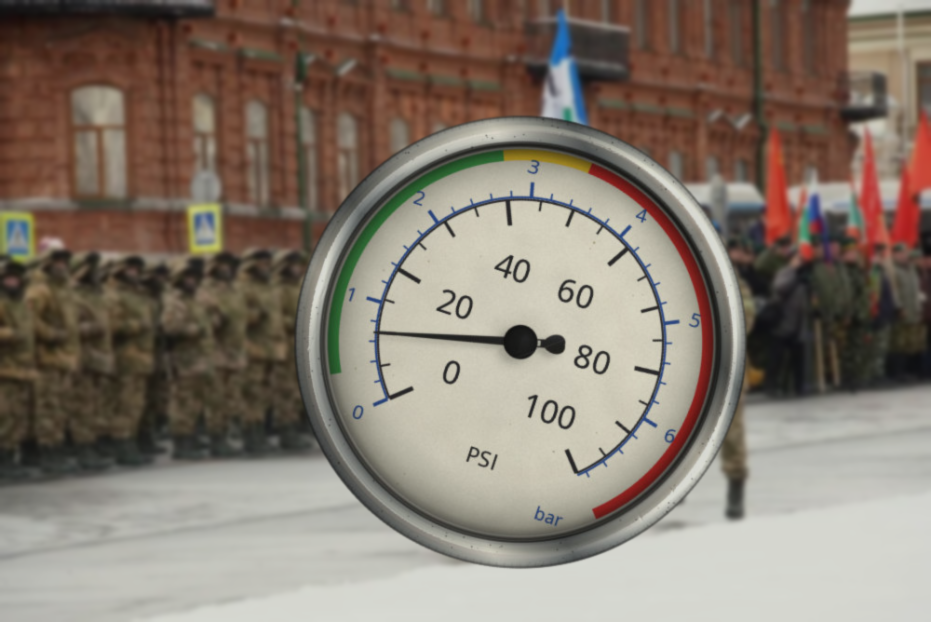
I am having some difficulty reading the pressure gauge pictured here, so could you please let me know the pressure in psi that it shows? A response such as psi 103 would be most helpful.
psi 10
